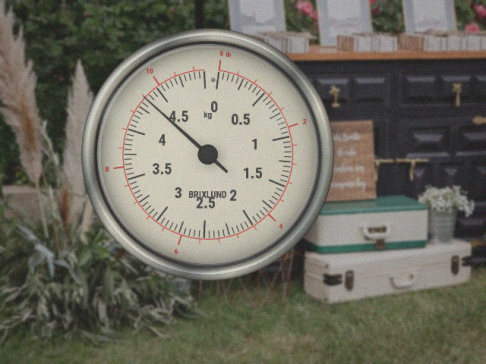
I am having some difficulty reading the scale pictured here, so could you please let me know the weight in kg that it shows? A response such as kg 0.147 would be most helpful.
kg 4.35
